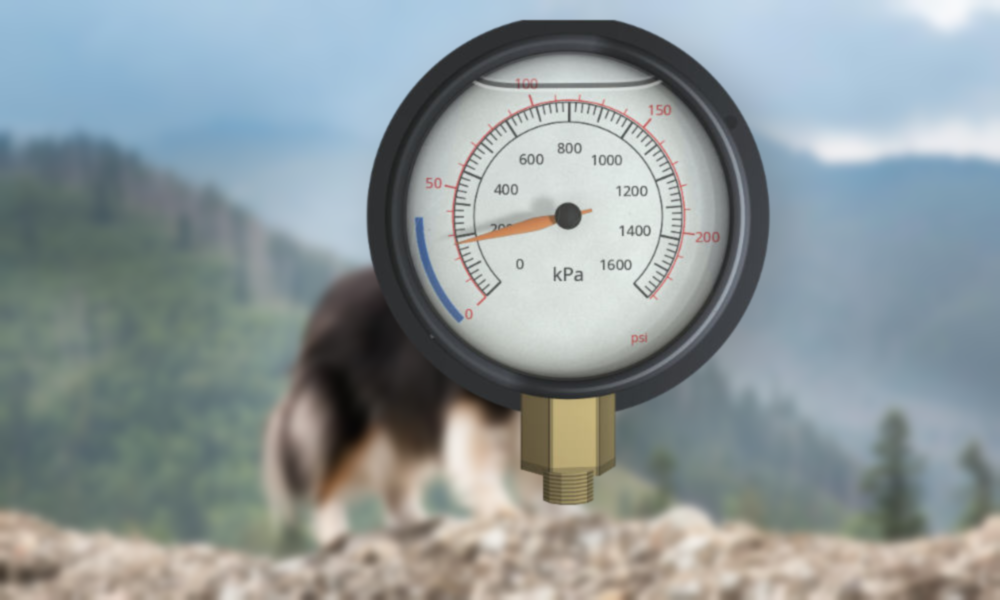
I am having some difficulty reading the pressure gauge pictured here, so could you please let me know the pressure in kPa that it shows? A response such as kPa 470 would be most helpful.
kPa 180
